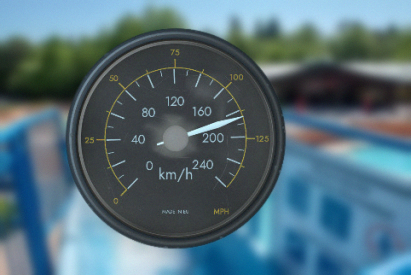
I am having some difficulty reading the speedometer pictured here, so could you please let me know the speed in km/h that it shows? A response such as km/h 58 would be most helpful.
km/h 185
